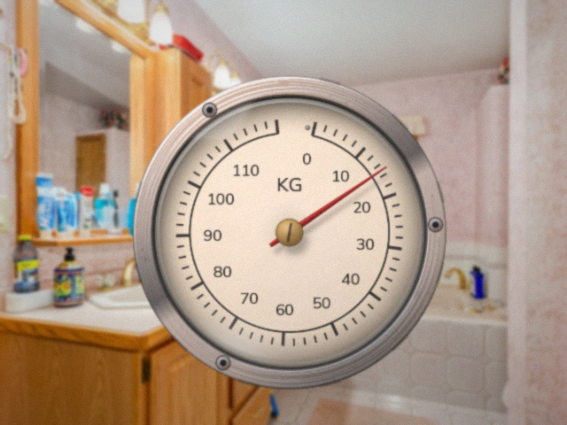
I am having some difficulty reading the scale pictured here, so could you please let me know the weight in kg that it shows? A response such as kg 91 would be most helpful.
kg 15
